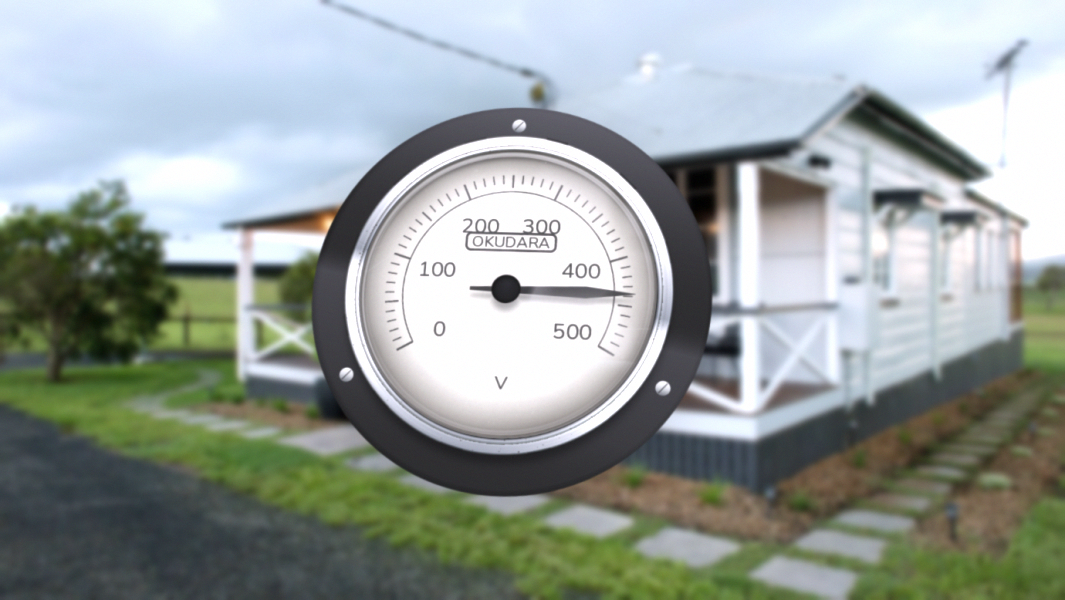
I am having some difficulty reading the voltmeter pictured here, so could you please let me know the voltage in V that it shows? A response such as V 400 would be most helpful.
V 440
